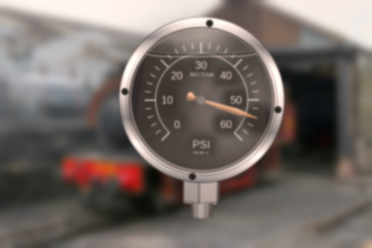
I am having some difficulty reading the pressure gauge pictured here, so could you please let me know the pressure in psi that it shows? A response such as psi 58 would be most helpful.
psi 54
